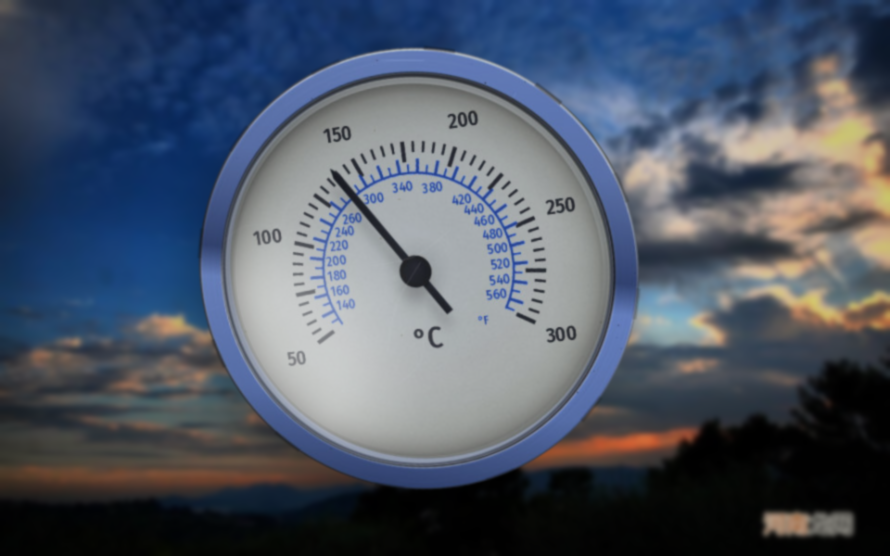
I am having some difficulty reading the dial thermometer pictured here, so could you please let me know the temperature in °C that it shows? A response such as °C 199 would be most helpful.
°C 140
